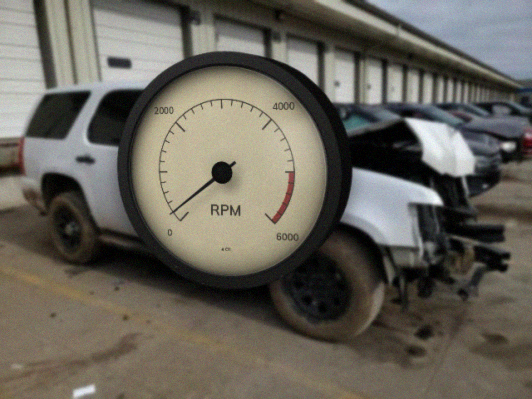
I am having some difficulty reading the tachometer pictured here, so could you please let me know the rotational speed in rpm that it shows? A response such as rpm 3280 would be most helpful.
rpm 200
